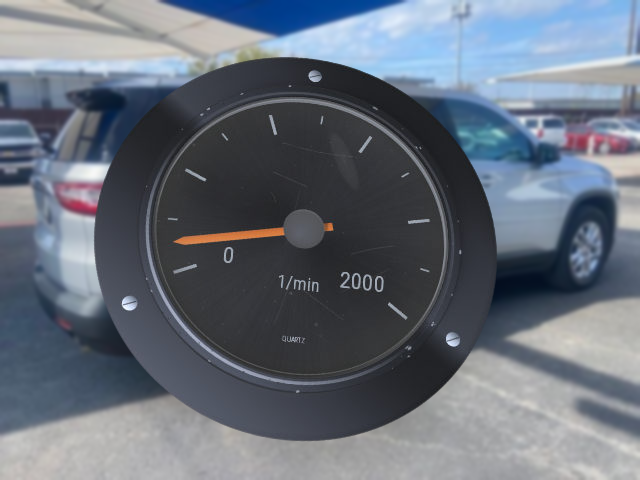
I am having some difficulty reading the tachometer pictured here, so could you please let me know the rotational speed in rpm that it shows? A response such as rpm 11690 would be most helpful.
rpm 100
